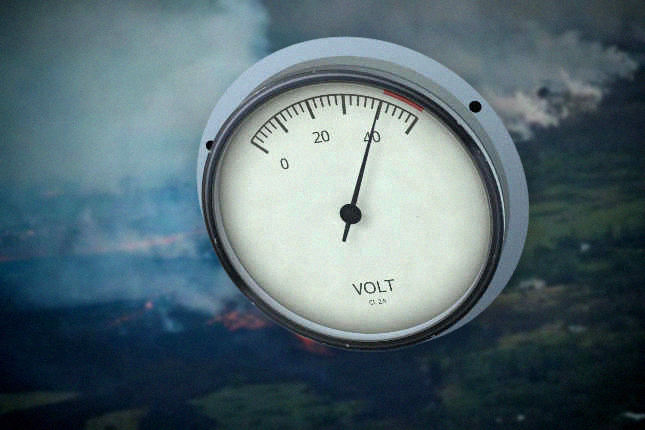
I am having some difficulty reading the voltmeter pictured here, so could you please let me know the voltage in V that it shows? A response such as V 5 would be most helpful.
V 40
